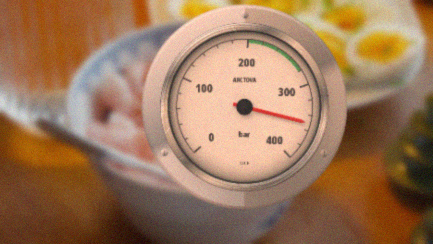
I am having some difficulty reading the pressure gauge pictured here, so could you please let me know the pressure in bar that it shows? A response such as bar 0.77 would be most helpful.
bar 350
